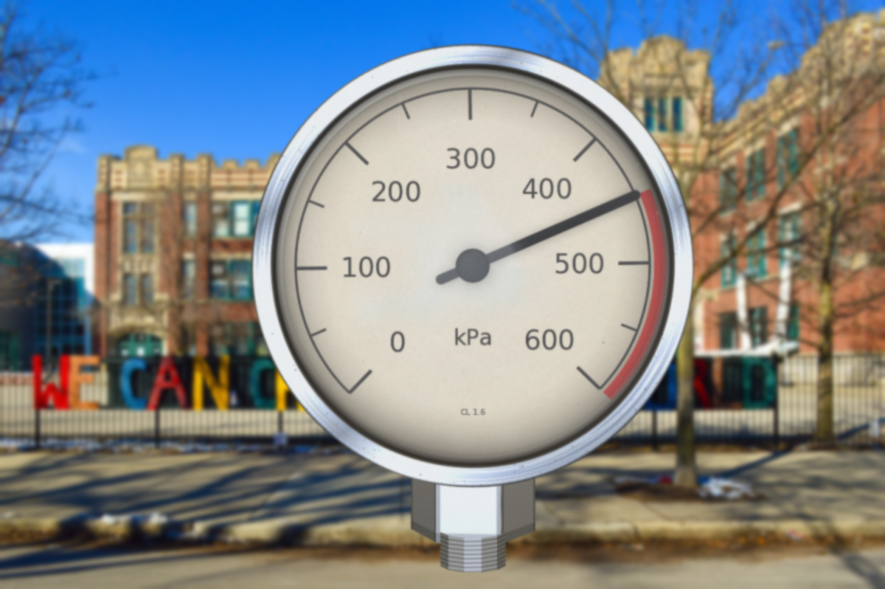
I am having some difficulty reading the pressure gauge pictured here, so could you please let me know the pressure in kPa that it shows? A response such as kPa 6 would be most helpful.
kPa 450
